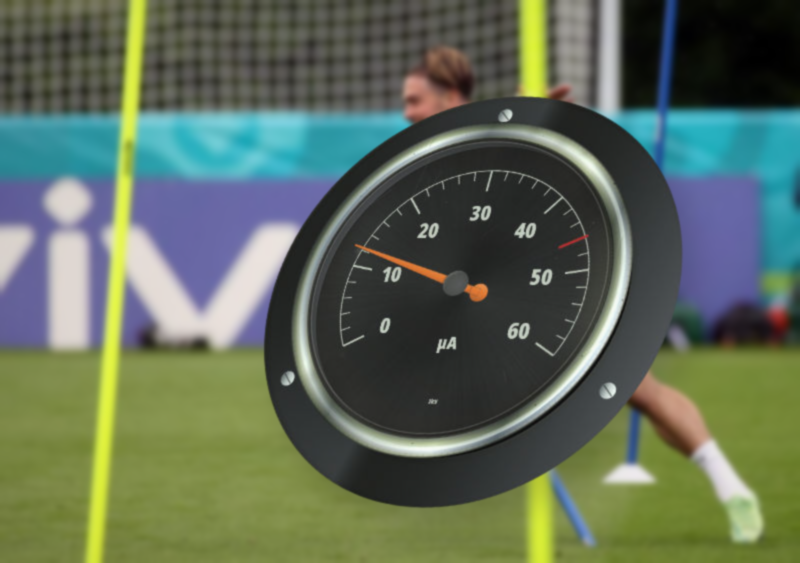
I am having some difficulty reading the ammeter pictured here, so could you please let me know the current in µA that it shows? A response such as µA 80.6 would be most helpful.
µA 12
